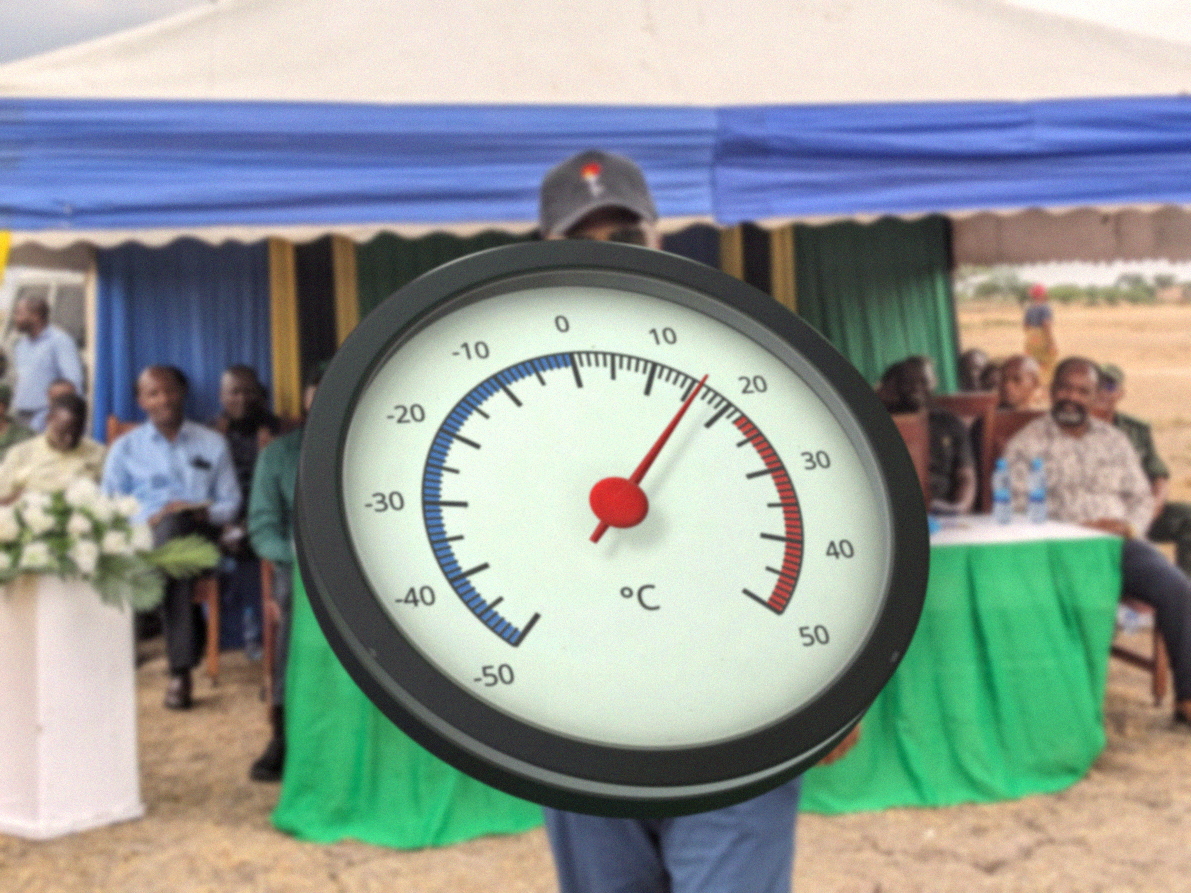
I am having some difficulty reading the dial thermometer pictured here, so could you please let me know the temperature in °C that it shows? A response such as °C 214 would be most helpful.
°C 16
